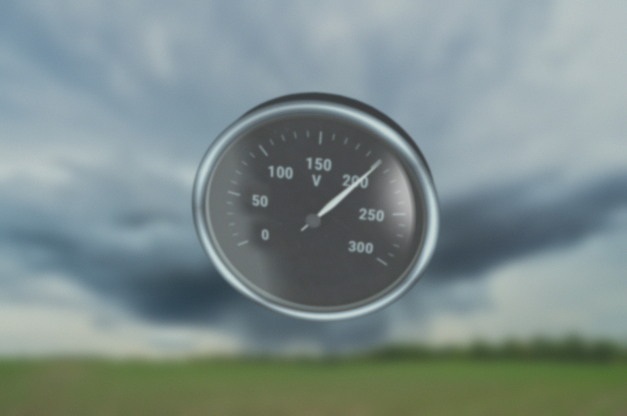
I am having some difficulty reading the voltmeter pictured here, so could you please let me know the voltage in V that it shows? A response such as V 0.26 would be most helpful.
V 200
